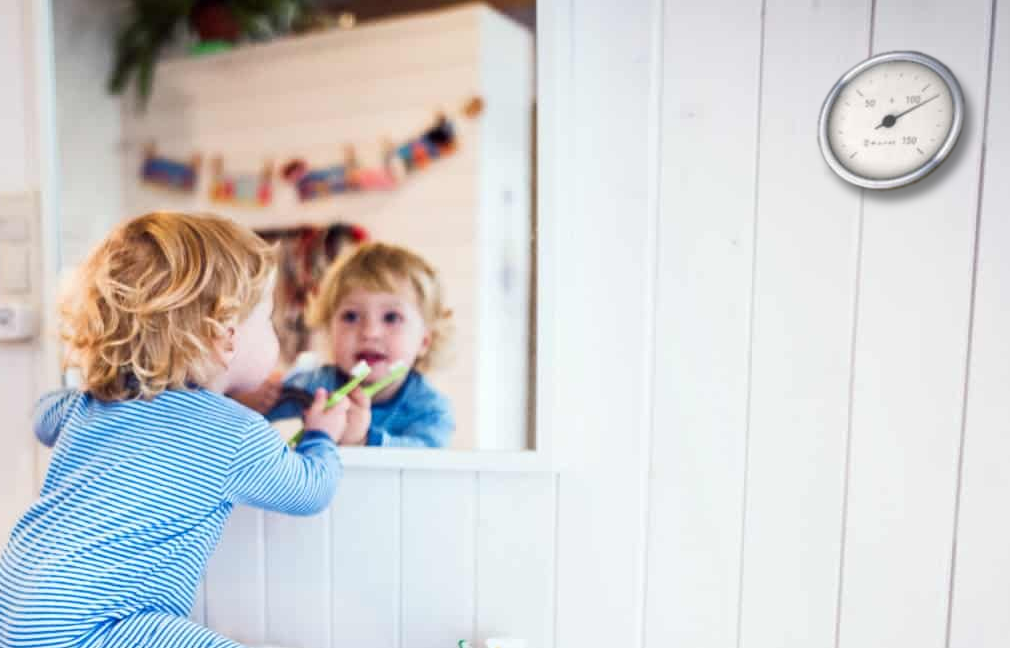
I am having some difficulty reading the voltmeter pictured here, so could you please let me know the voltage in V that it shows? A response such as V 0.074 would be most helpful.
V 110
